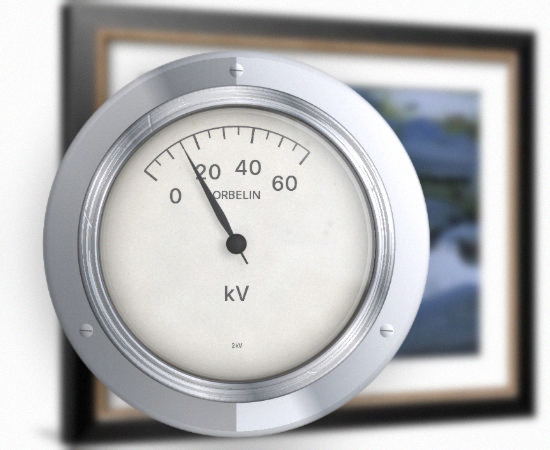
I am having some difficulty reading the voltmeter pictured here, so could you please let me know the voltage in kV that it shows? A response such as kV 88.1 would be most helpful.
kV 15
